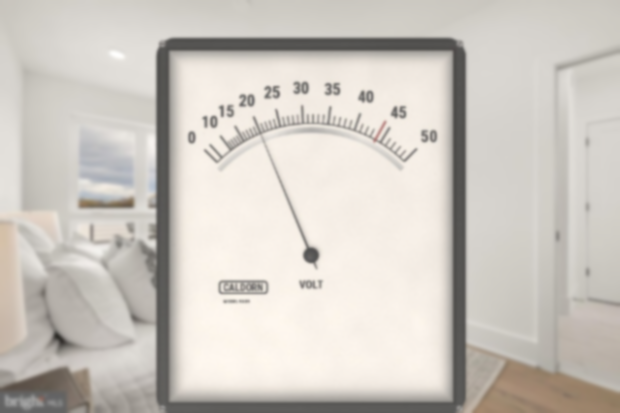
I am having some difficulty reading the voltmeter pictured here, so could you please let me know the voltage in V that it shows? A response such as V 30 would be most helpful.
V 20
